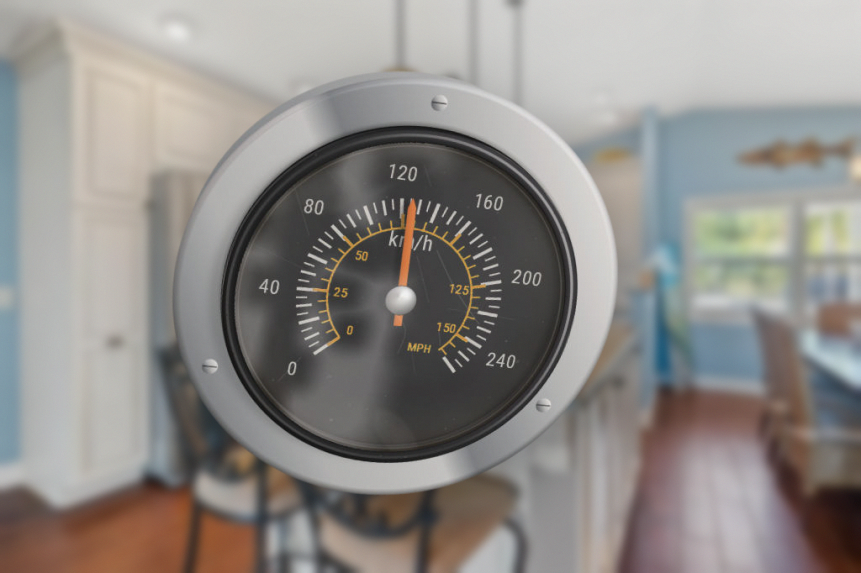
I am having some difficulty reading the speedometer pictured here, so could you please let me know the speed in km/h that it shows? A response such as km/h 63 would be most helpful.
km/h 125
